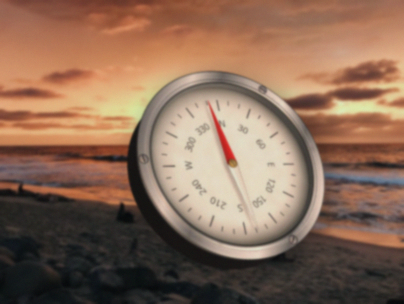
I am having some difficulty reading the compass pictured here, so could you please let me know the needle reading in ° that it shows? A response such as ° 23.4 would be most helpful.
° 350
